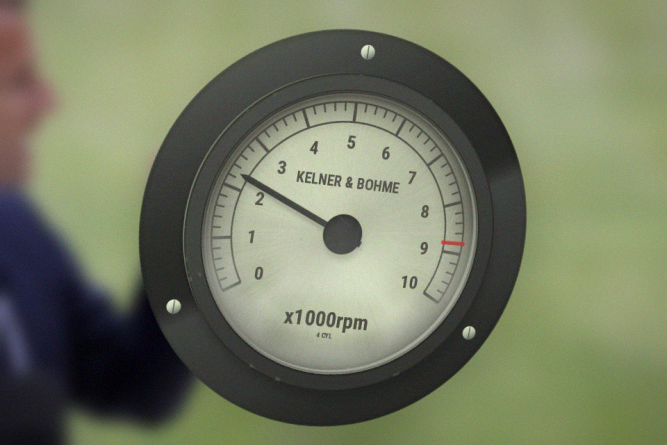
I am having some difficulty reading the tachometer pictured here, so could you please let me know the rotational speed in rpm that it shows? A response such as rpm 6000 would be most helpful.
rpm 2300
